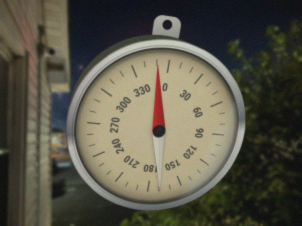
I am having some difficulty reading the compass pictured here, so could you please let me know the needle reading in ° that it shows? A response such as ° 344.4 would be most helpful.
° 350
